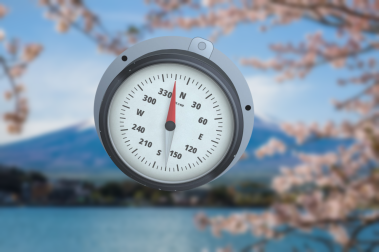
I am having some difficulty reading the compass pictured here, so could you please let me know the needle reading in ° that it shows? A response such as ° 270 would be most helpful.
° 345
